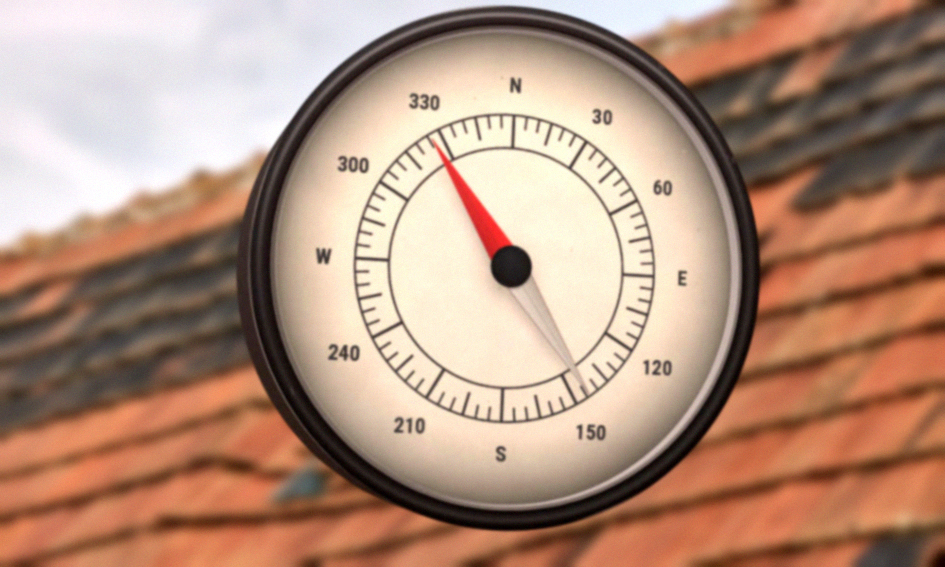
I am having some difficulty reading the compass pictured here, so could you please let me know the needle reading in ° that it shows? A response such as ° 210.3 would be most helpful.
° 325
